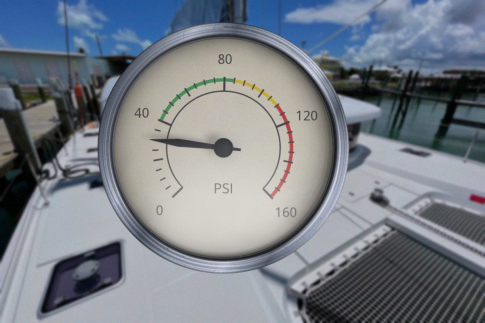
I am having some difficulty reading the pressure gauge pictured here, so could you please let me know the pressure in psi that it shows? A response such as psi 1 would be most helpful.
psi 30
